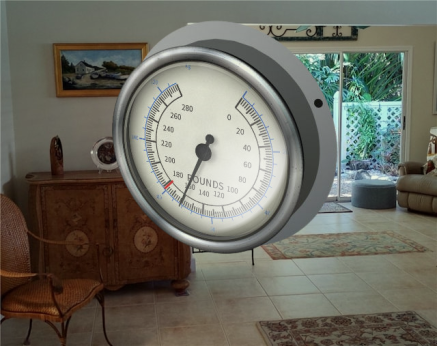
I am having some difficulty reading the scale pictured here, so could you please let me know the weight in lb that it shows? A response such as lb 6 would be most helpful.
lb 160
